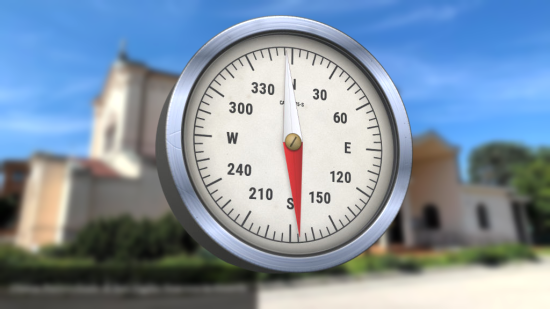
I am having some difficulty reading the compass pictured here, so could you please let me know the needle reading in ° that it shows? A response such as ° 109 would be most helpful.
° 175
